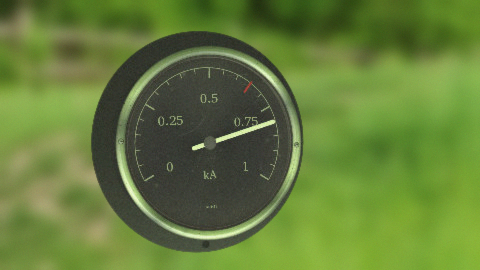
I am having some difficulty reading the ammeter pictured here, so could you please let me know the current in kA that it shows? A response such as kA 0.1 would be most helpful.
kA 0.8
